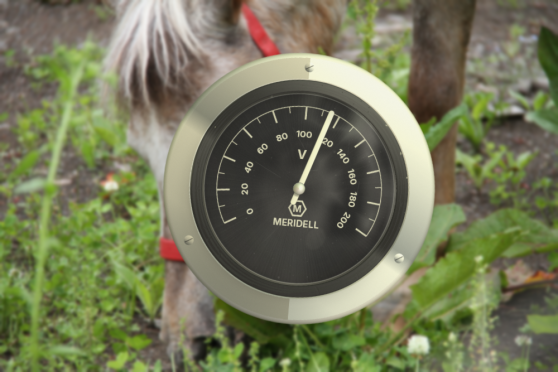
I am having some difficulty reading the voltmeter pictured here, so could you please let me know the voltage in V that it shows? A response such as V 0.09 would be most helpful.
V 115
